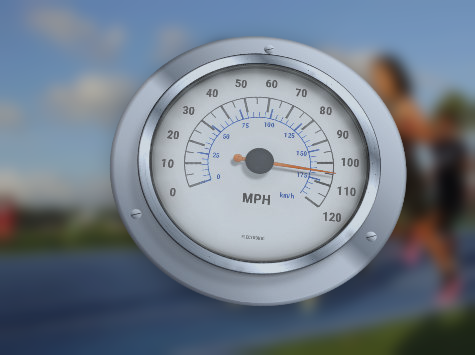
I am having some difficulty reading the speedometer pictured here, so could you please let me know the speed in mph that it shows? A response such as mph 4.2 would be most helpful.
mph 105
